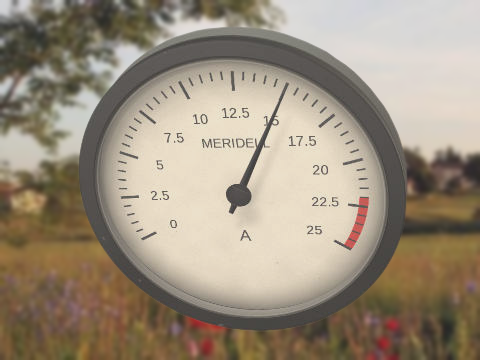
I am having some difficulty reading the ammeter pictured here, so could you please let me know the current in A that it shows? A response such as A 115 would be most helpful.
A 15
